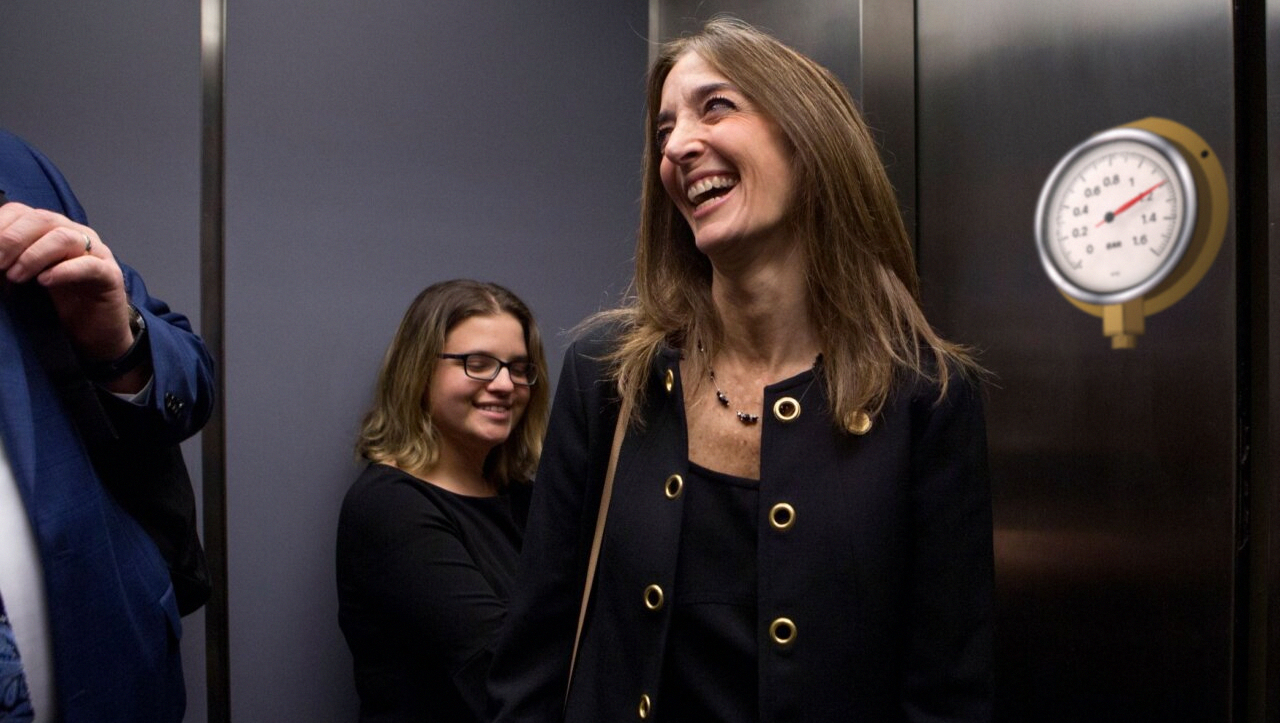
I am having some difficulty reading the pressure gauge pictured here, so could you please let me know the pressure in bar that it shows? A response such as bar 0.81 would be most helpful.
bar 1.2
